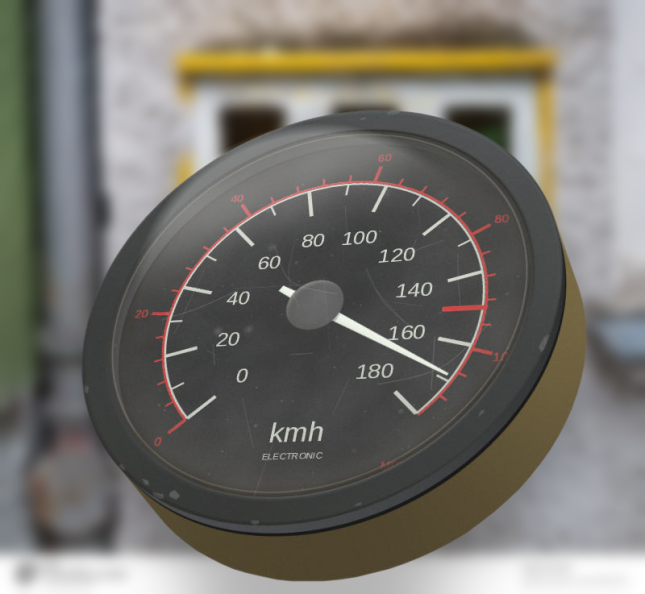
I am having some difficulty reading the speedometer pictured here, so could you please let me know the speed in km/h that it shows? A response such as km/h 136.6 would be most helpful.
km/h 170
